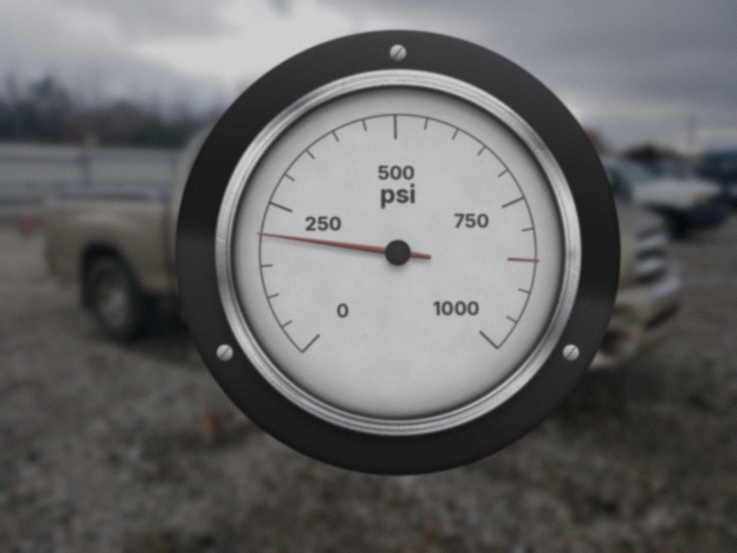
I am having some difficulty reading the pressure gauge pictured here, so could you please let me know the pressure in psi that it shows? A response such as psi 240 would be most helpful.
psi 200
